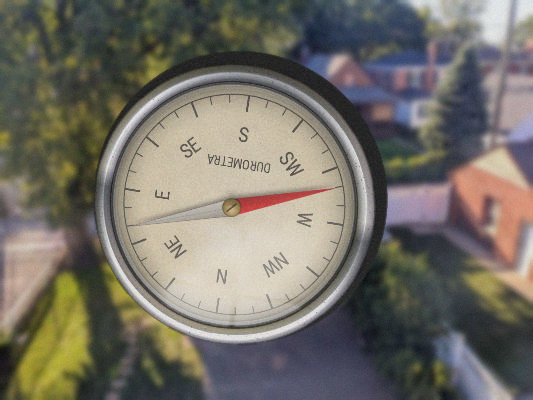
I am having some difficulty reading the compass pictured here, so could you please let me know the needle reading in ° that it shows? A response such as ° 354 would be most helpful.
° 250
